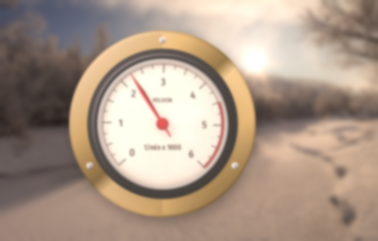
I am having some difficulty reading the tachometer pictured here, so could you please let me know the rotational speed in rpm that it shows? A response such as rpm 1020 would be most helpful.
rpm 2250
